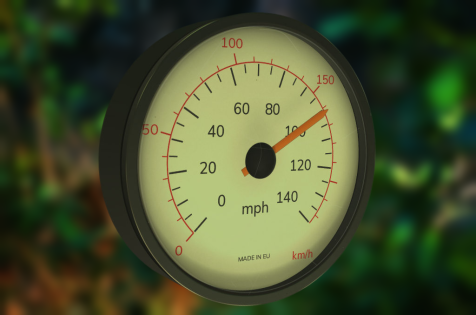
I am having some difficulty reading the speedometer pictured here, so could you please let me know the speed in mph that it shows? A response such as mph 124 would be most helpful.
mph 100
